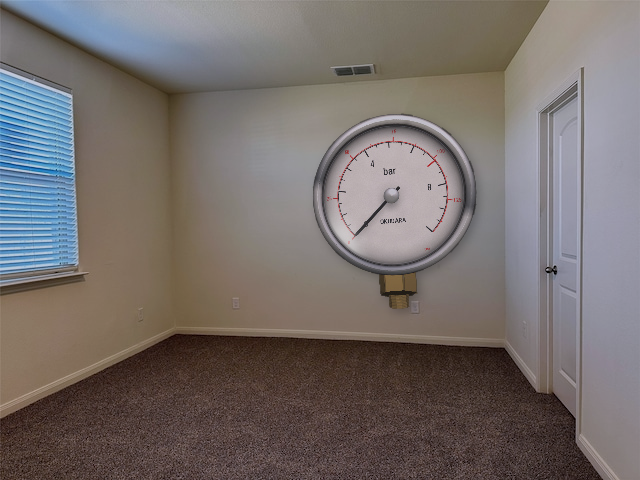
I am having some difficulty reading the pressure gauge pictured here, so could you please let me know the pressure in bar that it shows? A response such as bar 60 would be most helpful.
bar 0
